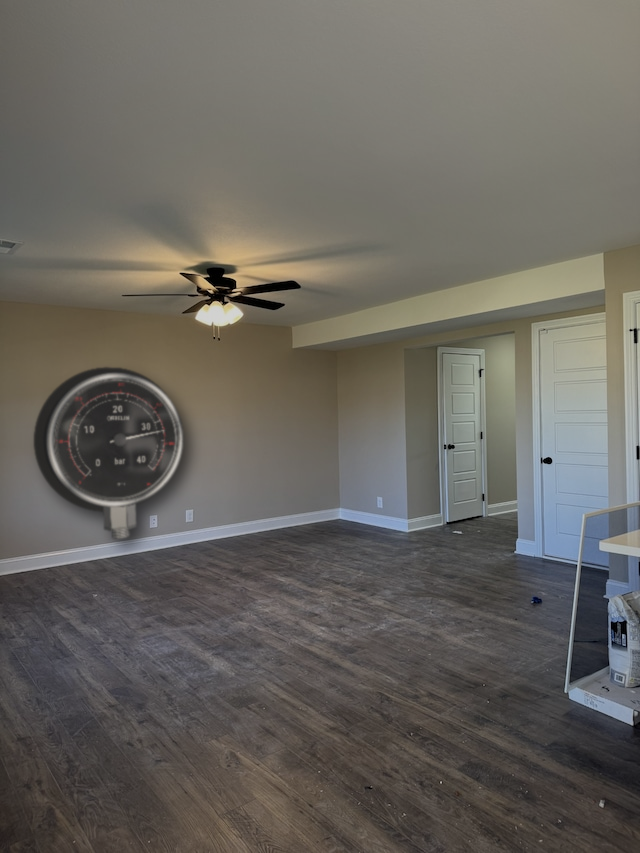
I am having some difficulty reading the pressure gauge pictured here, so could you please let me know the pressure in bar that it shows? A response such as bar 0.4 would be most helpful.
bar 32
